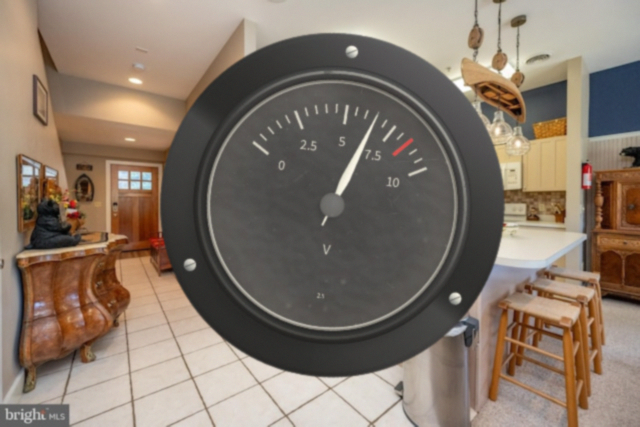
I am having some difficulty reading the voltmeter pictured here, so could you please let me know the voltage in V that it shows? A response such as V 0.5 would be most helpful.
V 6.5
